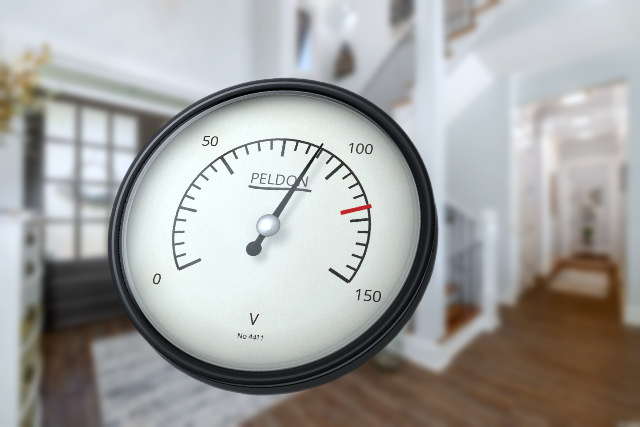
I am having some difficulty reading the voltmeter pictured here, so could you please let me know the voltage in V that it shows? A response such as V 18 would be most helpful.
V 90
